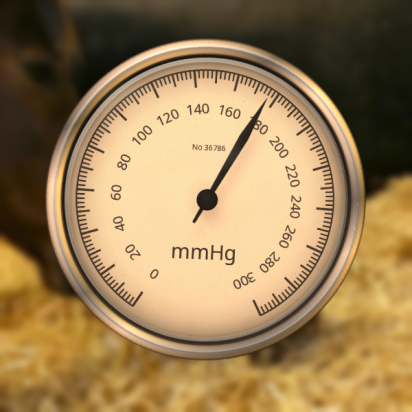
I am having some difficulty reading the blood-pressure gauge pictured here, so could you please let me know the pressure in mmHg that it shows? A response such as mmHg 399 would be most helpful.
mmHg 176
